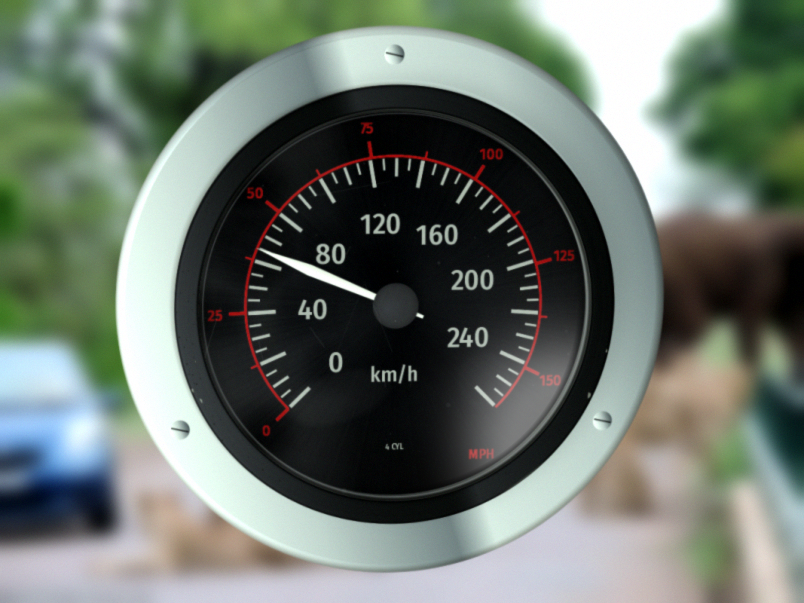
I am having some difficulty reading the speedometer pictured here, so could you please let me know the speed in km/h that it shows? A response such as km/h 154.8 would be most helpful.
km/h 65
